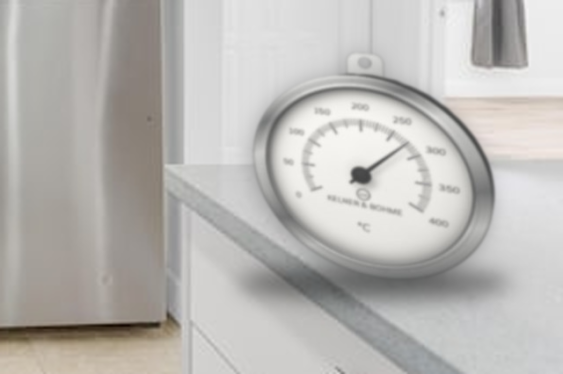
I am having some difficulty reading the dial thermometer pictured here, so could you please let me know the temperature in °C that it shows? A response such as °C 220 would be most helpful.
°C 275
